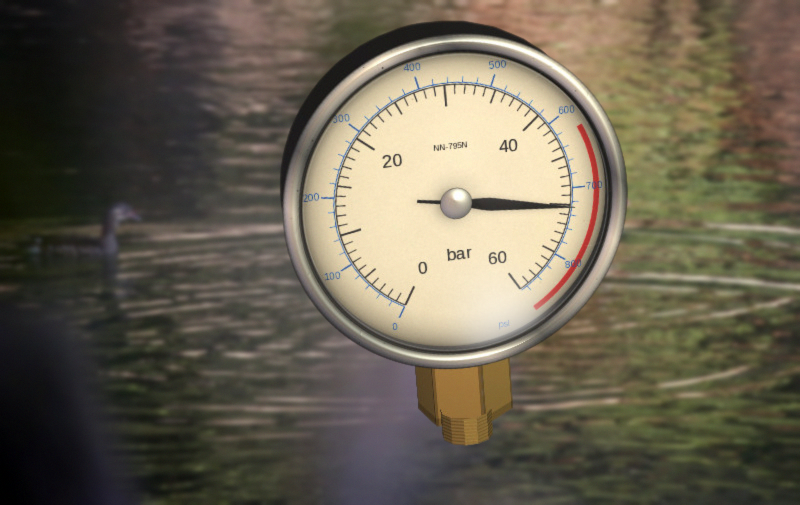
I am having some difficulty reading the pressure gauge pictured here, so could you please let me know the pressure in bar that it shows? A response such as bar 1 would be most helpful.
bar 50
